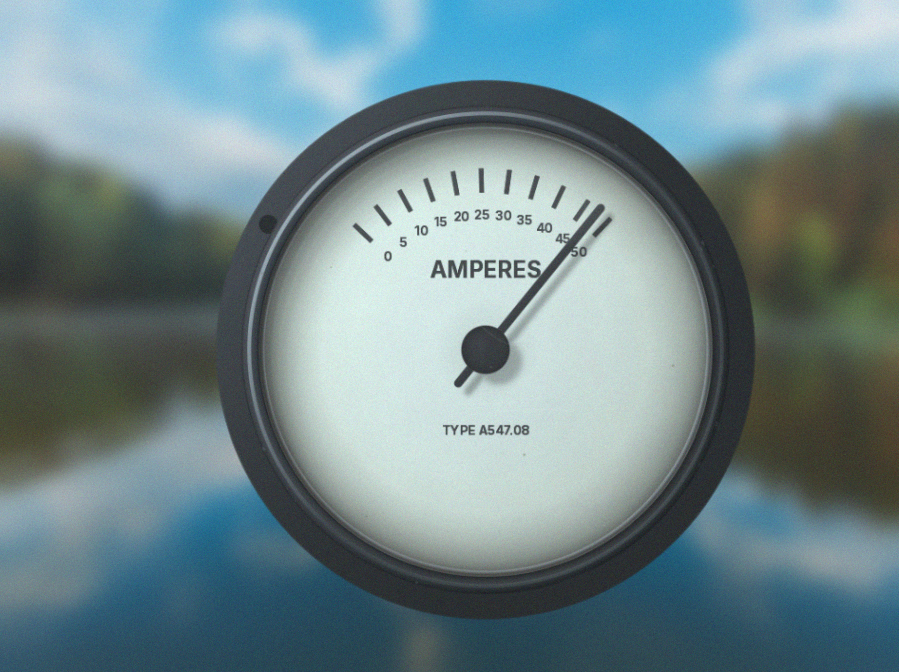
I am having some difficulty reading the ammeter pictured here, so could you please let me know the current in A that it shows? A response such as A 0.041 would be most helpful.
A 47.5
